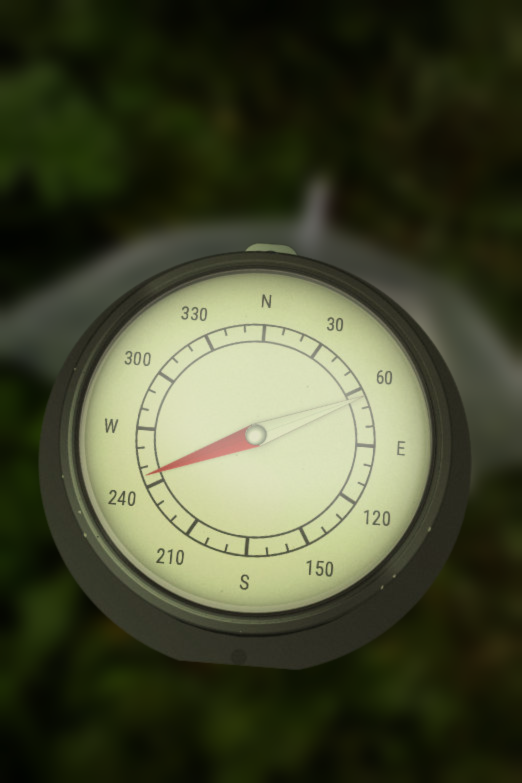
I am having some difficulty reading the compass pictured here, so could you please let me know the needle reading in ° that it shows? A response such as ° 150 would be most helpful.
° 245
